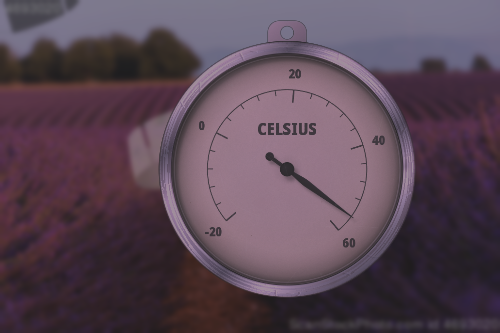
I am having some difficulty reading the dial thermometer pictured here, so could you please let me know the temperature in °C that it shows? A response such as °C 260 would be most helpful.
°C 56
